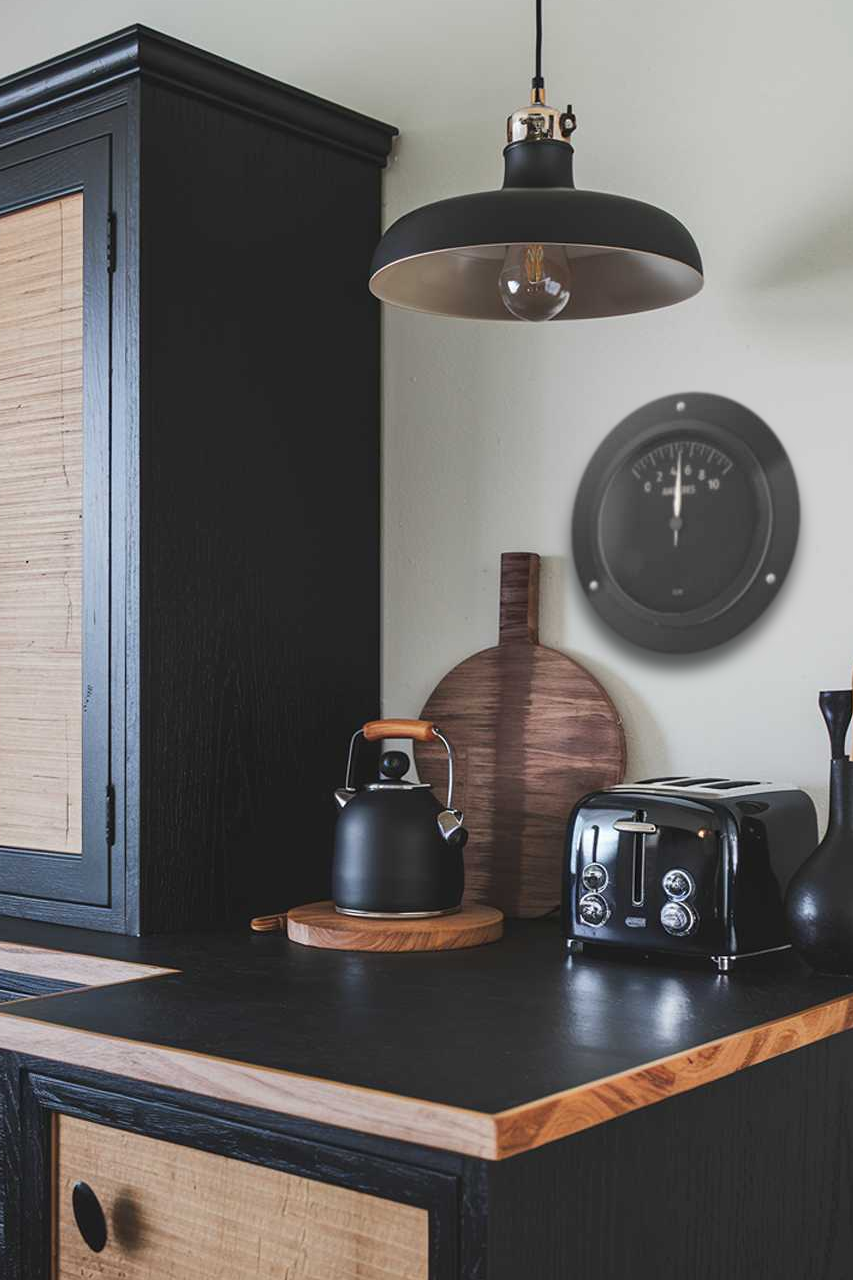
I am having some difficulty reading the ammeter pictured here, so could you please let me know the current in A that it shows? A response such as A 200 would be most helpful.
A 5
